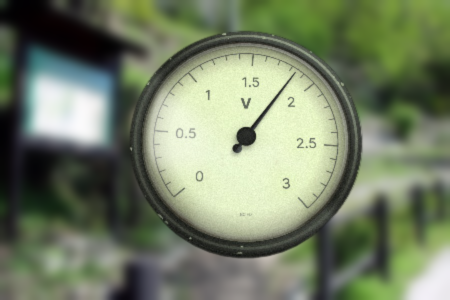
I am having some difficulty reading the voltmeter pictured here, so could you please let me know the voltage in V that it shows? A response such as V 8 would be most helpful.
V 1.85
